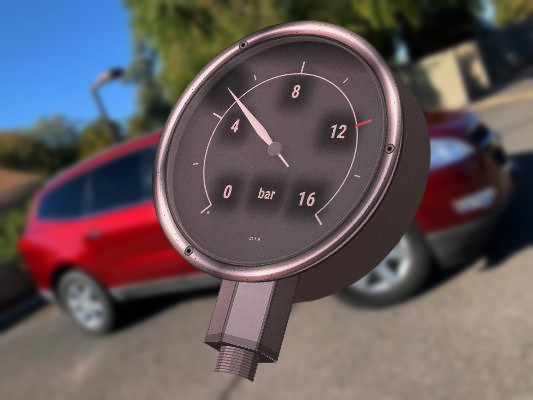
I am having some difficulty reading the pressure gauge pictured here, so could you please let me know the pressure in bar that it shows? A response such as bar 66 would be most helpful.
bar 5
